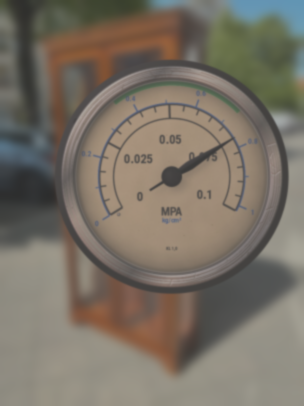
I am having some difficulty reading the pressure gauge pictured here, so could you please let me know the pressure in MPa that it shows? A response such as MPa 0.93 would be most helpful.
MPa 0.075
